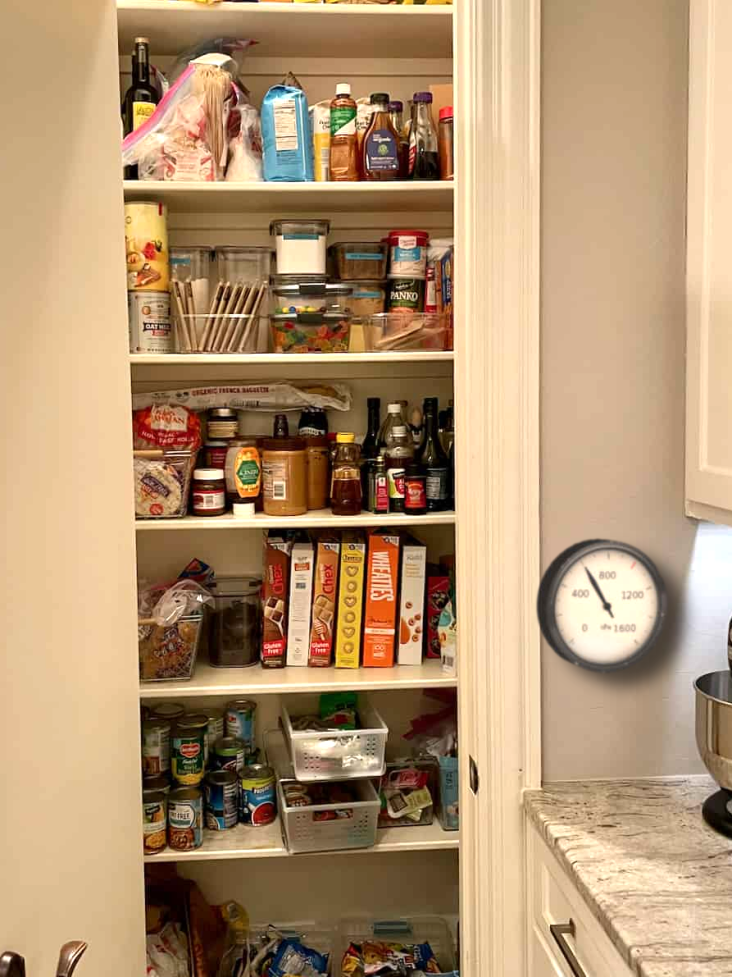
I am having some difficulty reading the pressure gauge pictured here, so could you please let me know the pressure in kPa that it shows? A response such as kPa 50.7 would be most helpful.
kPa 600
